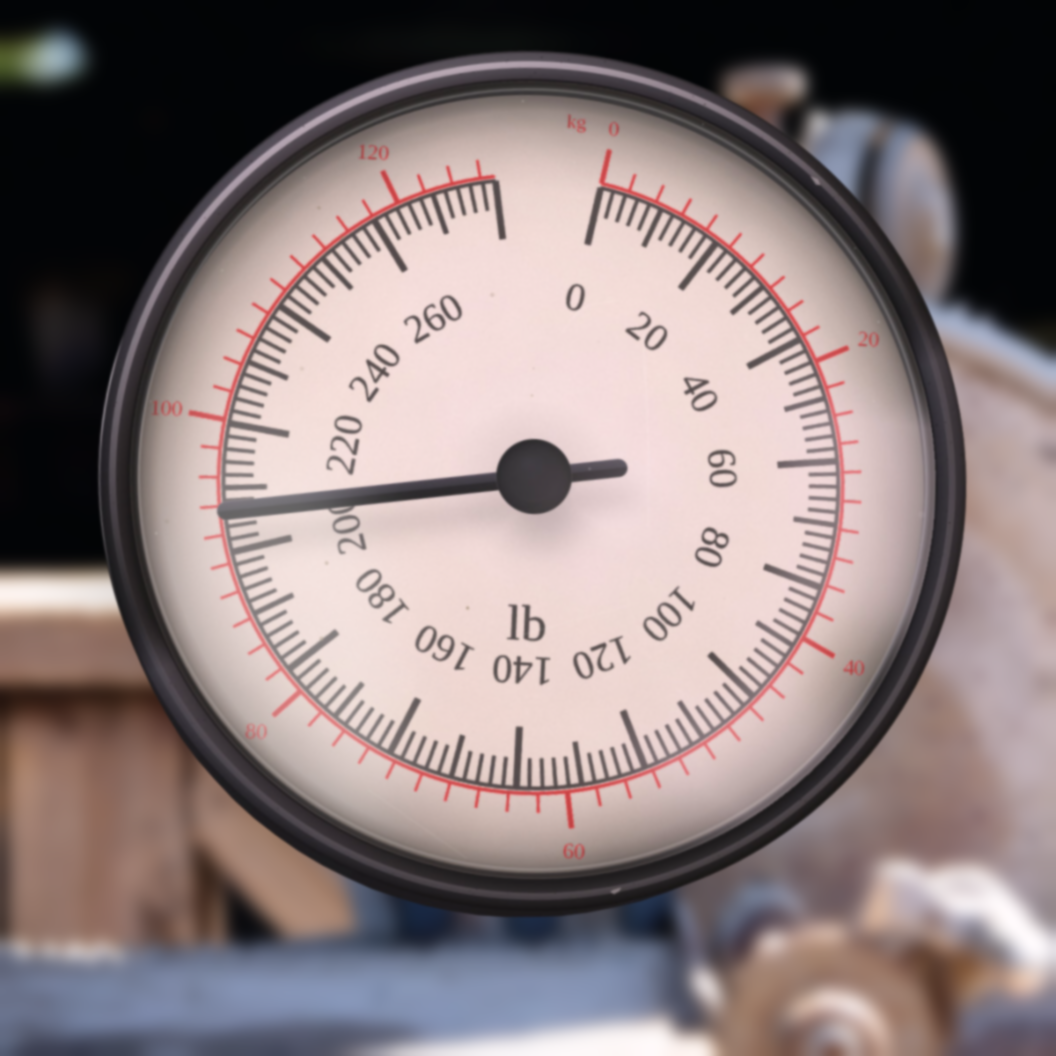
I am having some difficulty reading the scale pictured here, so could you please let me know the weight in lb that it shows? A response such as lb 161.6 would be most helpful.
lb 206
